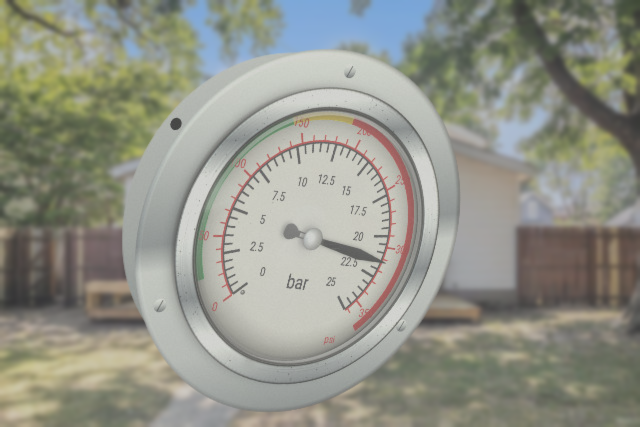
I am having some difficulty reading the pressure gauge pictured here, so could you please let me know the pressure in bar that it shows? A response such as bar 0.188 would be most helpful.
bar 21.5
